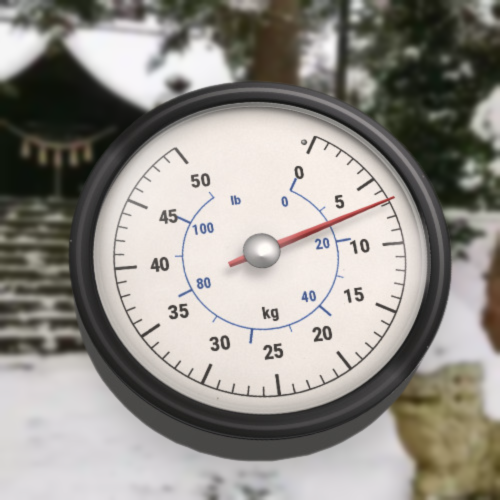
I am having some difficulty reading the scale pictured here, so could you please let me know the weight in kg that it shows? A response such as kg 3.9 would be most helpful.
kg 7
